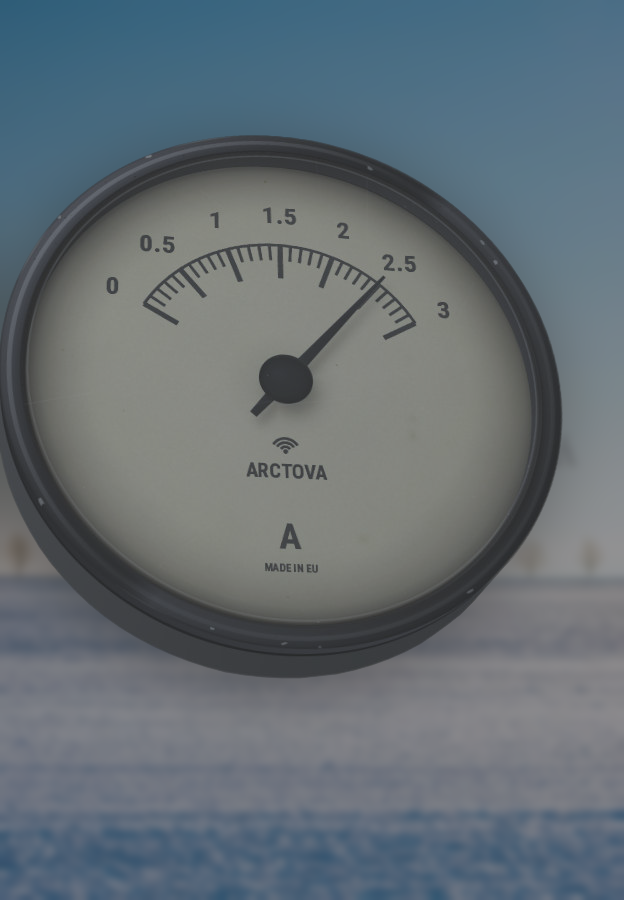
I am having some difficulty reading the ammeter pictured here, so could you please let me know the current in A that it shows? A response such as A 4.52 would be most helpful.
A 2.5
